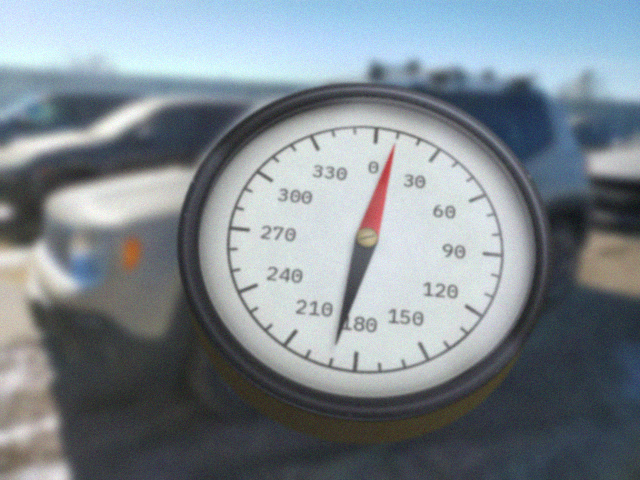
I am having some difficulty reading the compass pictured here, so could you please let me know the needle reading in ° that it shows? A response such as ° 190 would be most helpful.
° 10
